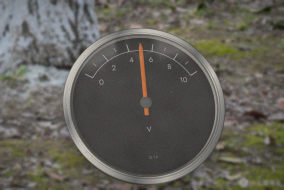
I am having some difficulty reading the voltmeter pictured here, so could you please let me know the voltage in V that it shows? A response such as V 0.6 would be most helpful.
V 5
